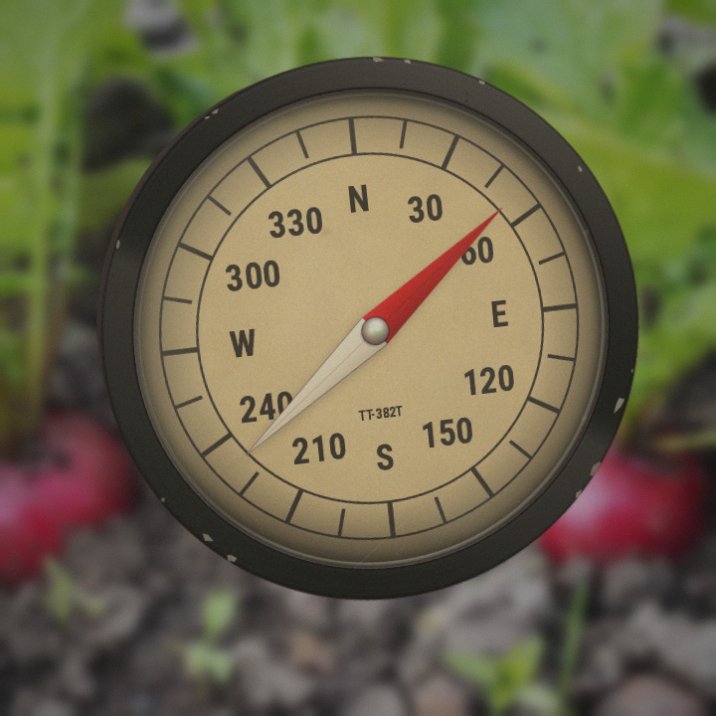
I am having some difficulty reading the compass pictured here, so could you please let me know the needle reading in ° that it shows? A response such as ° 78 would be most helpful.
° 52.5
